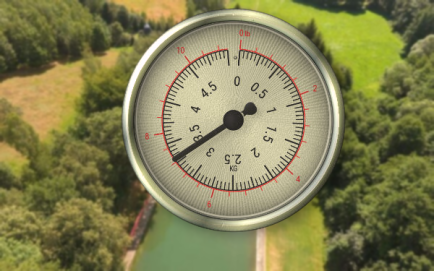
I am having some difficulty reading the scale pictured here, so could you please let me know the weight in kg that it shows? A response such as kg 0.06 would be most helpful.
kg 3.3
